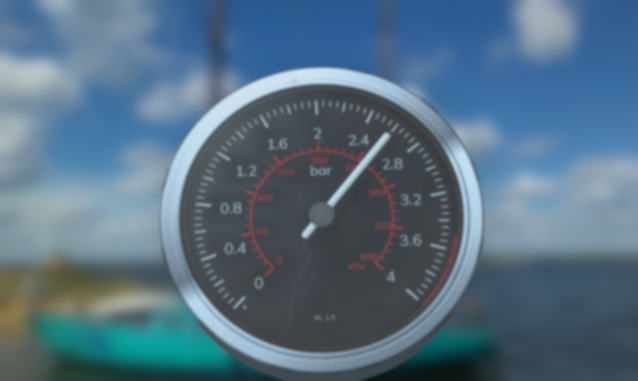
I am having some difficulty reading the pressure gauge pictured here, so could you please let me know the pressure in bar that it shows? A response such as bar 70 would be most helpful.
bar 2.6
